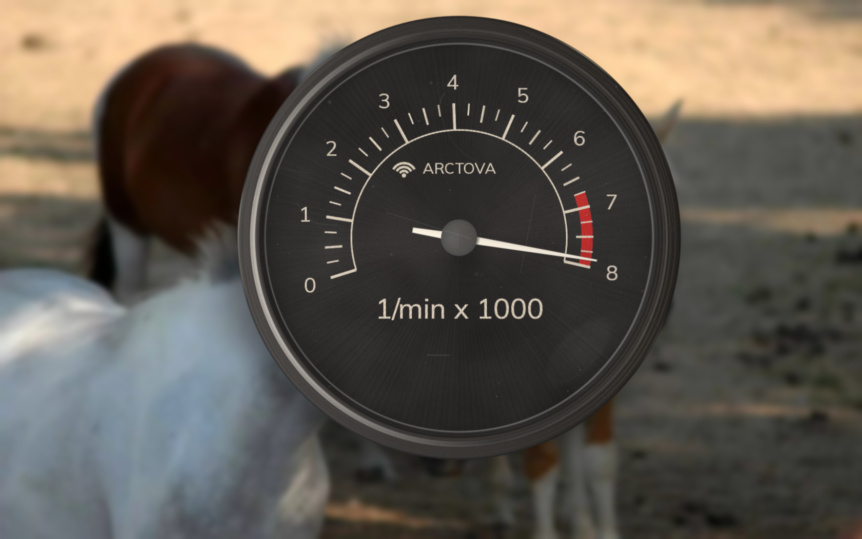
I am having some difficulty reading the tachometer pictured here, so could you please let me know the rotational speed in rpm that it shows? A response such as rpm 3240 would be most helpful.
rpm 7875
